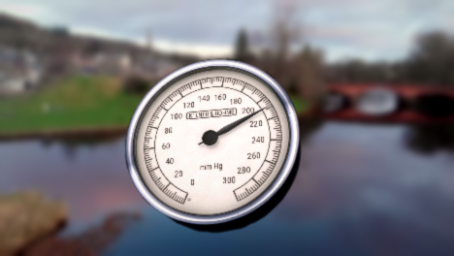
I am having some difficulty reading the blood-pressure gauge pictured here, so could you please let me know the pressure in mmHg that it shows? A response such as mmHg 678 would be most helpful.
mmHg 210
